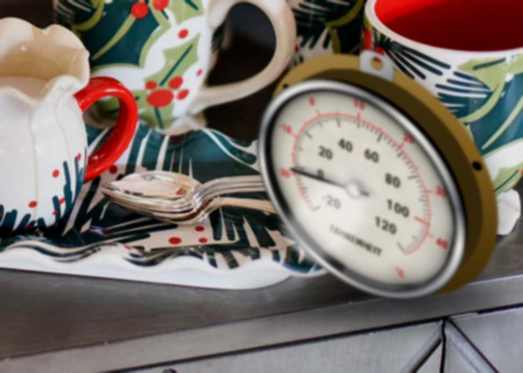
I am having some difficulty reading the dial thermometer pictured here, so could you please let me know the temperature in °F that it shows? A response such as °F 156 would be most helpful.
°F 0
